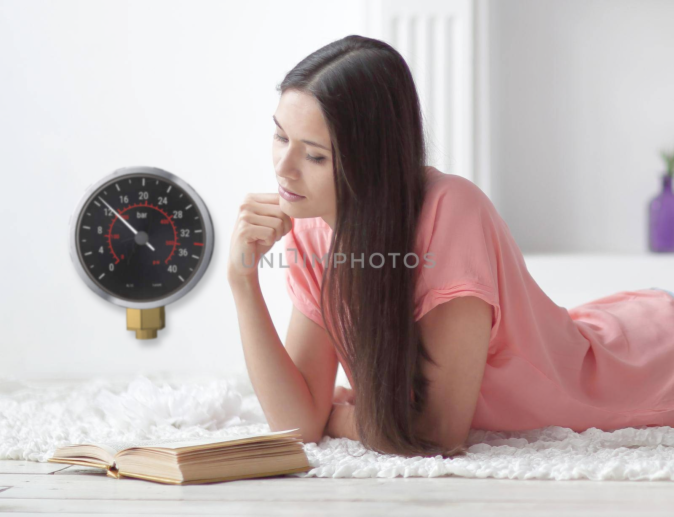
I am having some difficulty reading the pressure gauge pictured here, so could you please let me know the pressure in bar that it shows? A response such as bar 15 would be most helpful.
bar 13
